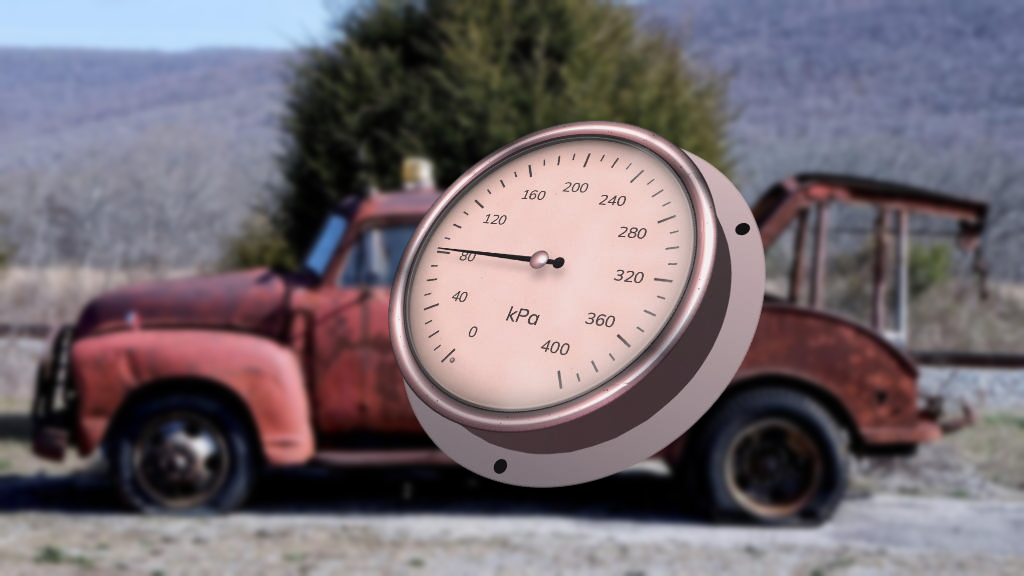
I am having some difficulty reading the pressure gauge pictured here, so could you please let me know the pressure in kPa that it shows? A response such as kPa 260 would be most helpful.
kPa 80
